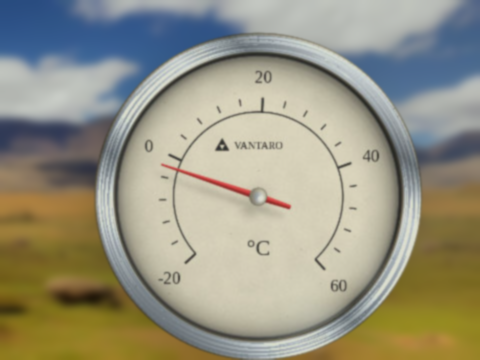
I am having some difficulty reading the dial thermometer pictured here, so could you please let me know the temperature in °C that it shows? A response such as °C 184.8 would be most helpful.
°C -2
